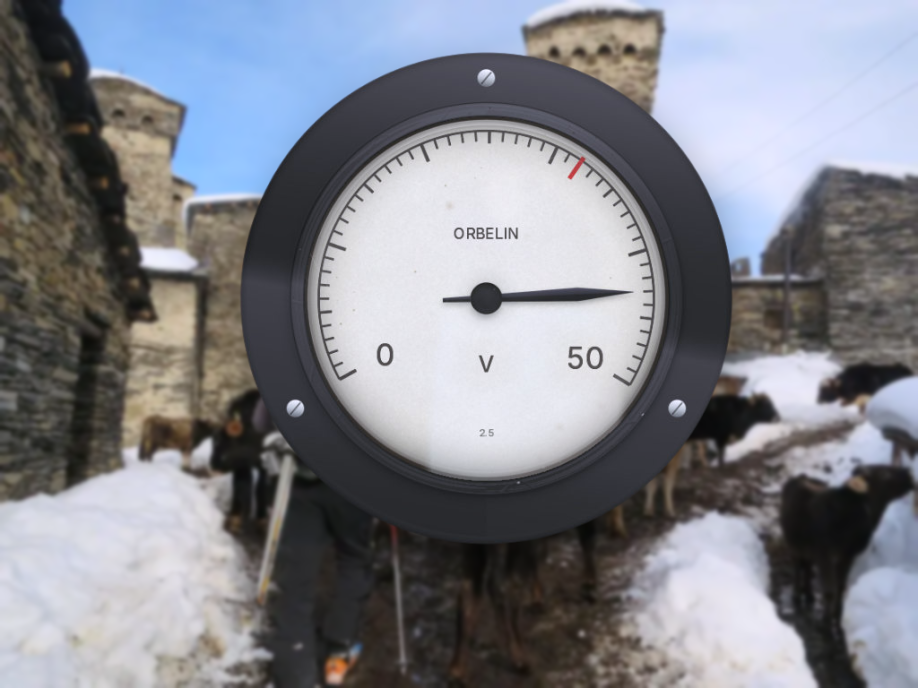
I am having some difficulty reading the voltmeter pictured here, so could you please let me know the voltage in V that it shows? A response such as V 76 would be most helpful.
V 43
